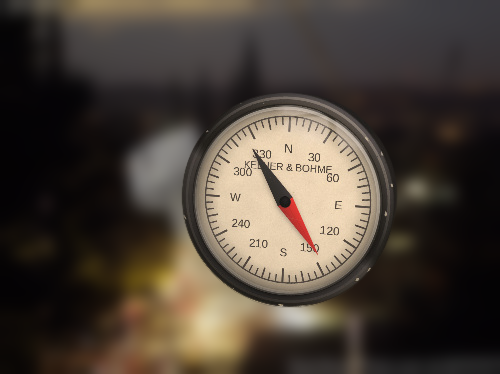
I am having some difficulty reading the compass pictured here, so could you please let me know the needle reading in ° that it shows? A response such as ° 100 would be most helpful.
° 145
